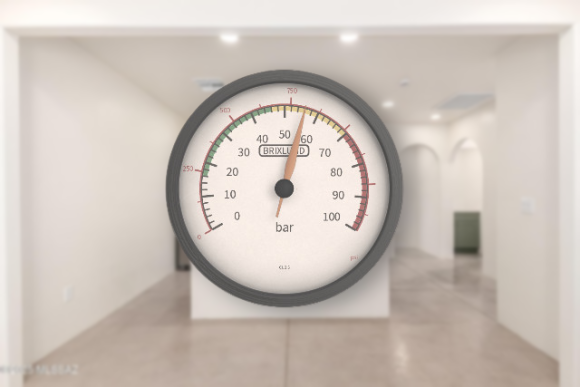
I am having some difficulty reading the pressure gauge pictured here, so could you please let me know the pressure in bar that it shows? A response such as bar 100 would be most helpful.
bar 56
